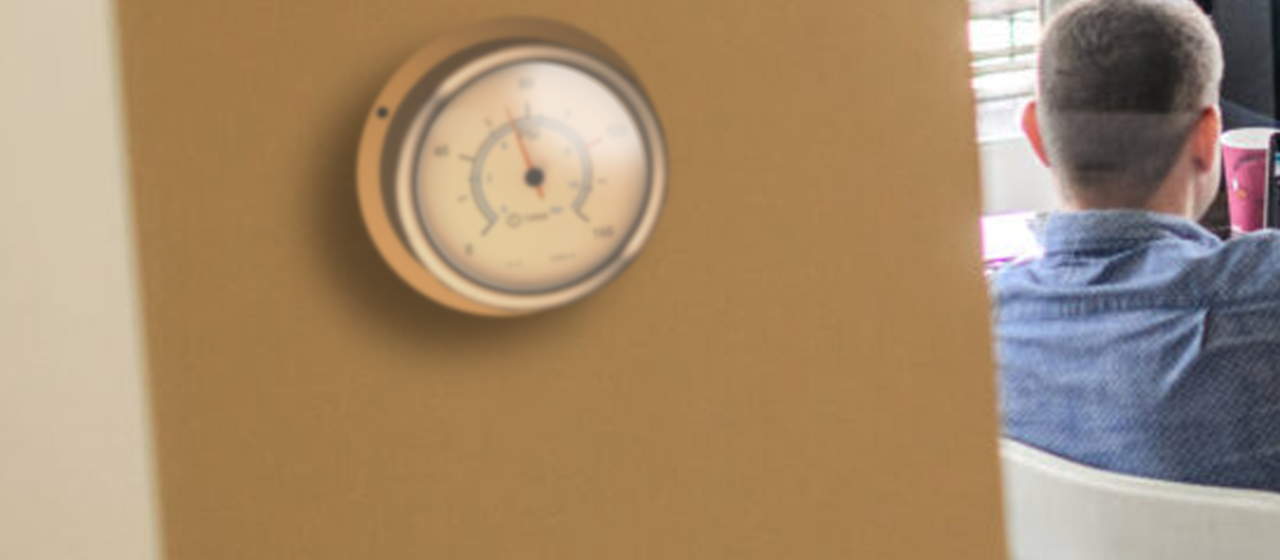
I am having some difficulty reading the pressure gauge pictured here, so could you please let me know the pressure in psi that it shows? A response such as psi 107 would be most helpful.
psi 70
